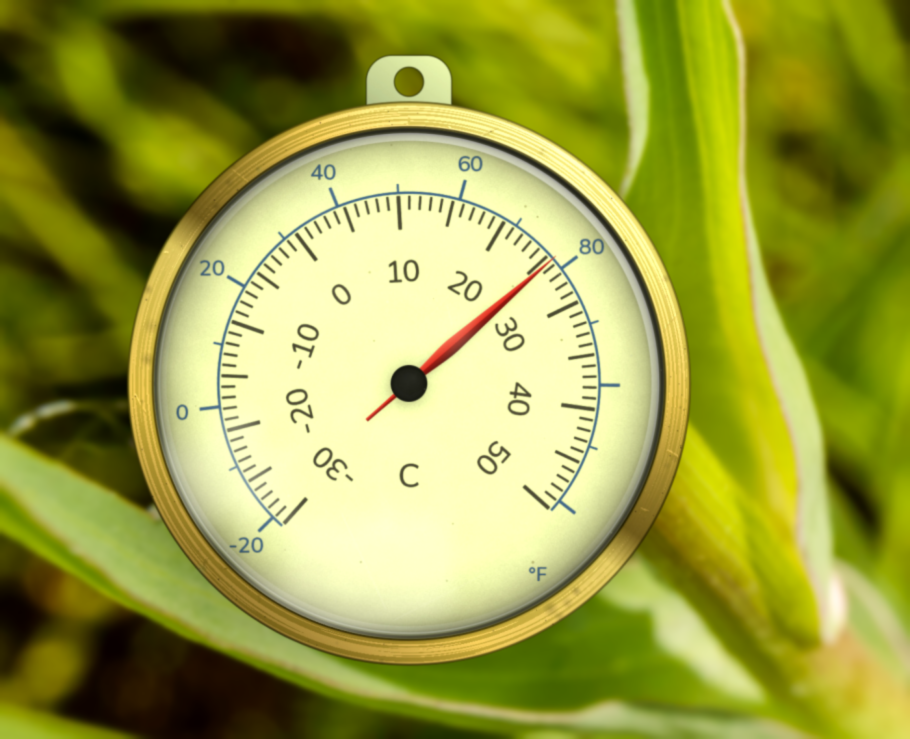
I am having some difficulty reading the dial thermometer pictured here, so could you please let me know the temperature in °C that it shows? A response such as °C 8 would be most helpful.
°C 25.5
